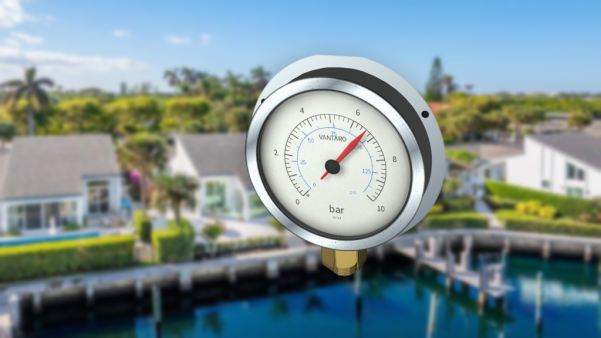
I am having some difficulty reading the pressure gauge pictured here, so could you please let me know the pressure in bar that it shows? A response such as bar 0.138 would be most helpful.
bar 6.6
